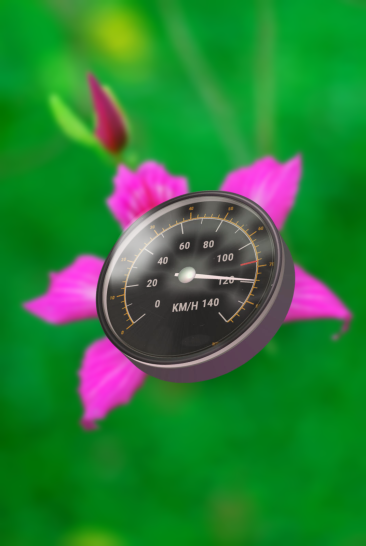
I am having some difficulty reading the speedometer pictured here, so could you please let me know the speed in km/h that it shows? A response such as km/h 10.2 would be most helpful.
km/h 120
